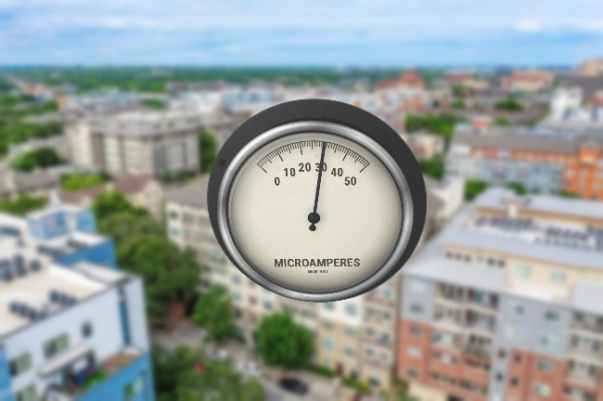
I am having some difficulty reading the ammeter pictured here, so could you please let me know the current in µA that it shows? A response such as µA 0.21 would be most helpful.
µA 30
